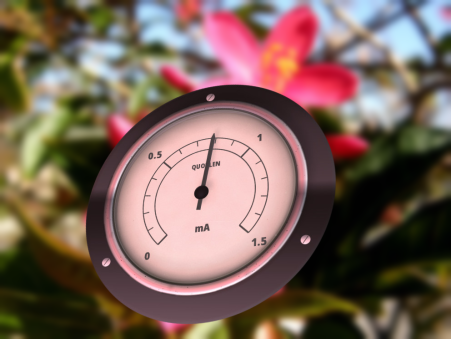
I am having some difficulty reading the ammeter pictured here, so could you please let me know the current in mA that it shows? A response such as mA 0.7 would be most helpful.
mA 0.8
